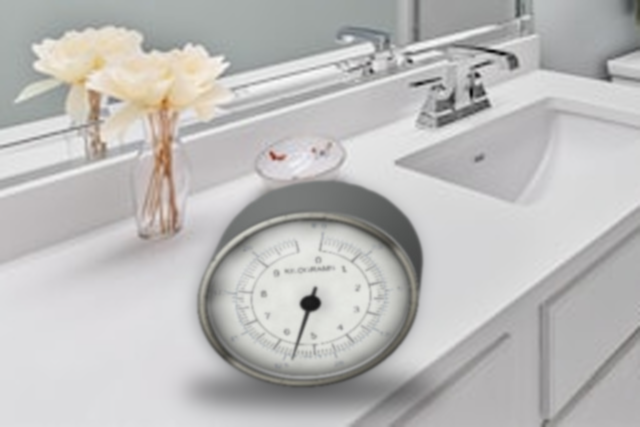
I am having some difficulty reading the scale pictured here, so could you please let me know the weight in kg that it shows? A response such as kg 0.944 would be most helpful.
kg 5.5
